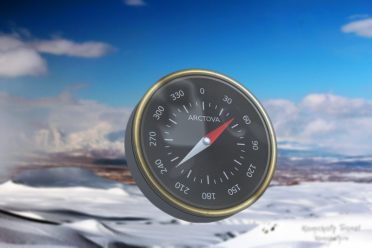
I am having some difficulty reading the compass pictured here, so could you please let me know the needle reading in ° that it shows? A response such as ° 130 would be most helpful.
° 50
